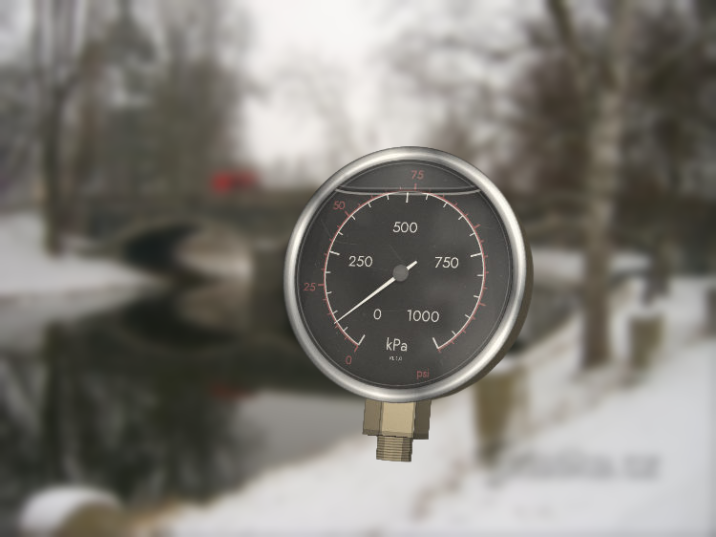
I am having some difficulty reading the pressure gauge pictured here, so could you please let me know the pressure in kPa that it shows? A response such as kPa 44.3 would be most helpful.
kPa 75
